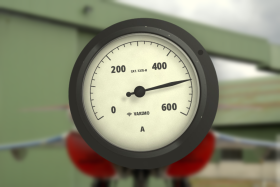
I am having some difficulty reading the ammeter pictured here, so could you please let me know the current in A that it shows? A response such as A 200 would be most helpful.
A 500
